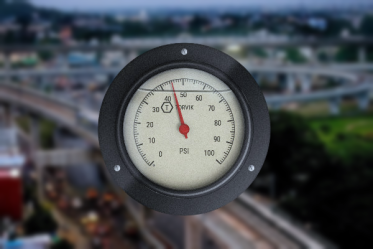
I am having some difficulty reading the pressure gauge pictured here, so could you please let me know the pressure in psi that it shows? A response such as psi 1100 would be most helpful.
psi 45
